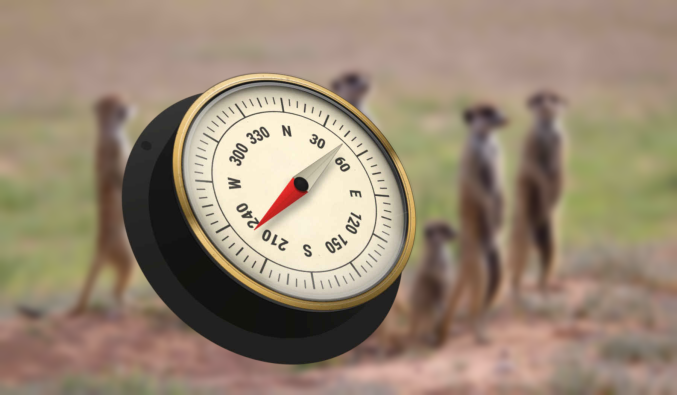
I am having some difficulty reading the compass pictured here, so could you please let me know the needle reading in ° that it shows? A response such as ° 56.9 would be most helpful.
° 227.5
